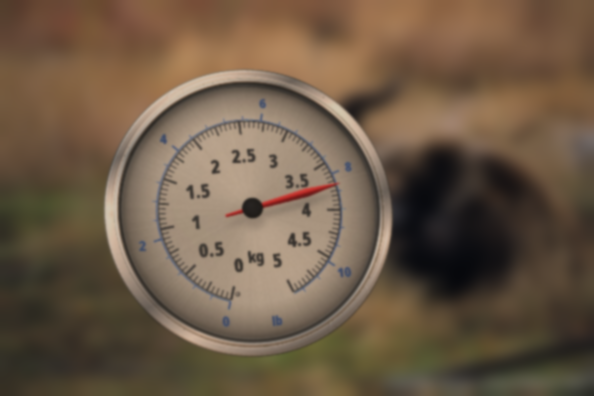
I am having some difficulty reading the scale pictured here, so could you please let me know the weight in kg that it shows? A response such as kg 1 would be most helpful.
kg 3.75
